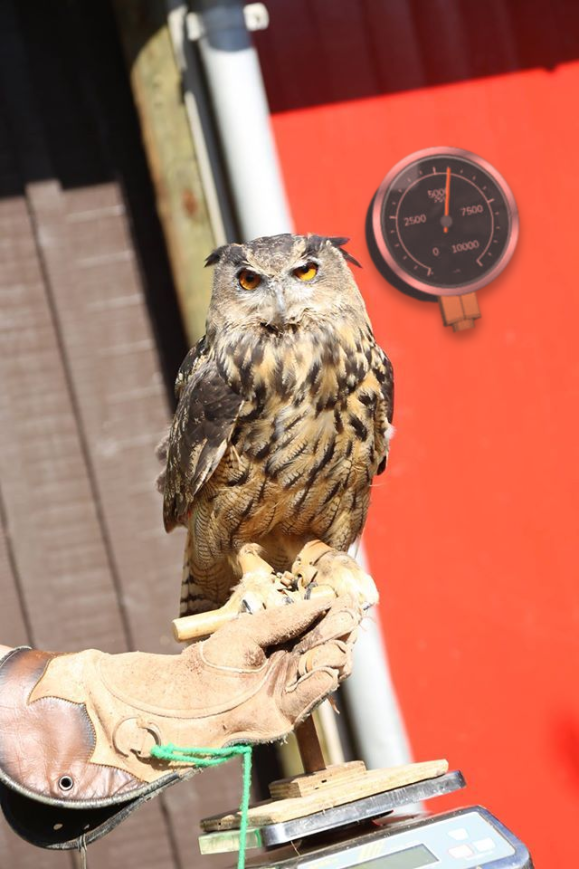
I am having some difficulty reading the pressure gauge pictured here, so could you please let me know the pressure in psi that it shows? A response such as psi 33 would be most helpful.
psi 5500
